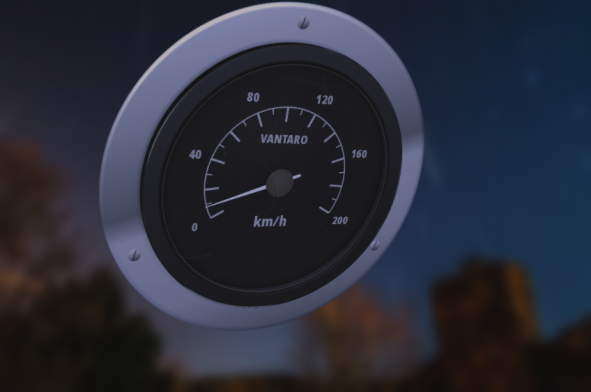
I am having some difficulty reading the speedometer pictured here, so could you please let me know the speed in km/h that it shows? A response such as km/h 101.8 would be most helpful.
km/h 10
